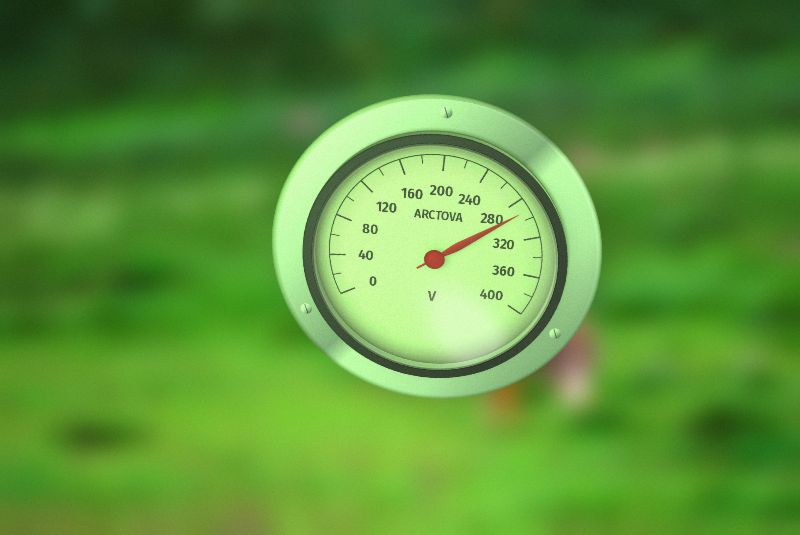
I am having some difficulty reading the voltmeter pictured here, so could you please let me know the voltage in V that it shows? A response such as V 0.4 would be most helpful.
V 290
